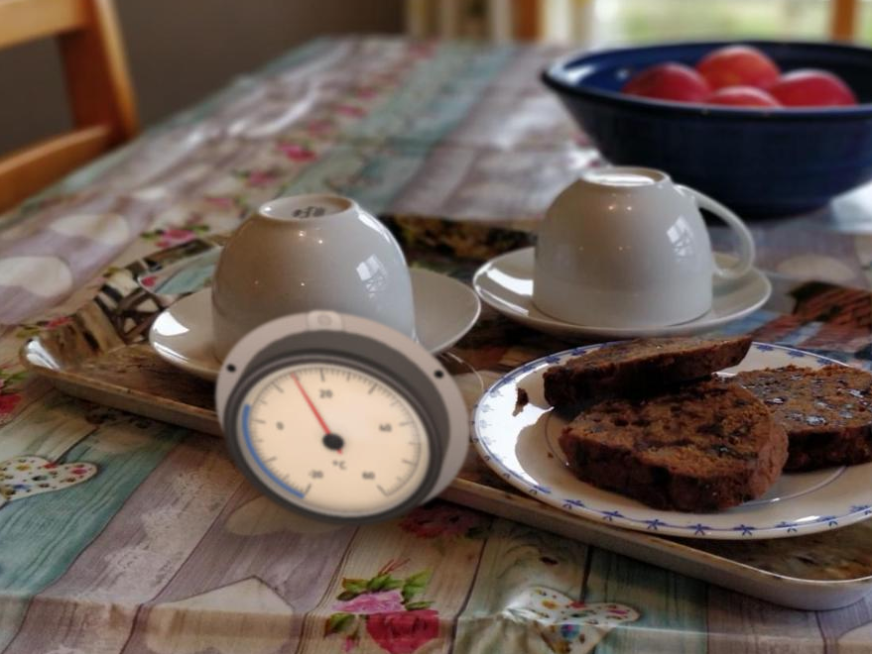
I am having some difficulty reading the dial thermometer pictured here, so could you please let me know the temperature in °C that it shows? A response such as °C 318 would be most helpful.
°C 15
